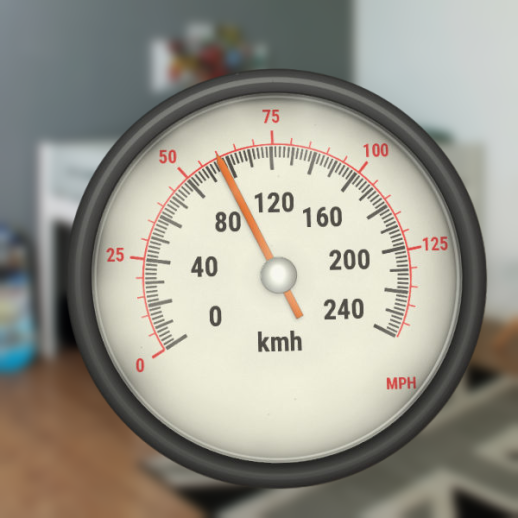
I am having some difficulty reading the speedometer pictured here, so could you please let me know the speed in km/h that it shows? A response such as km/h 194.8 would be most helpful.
km/h 96
